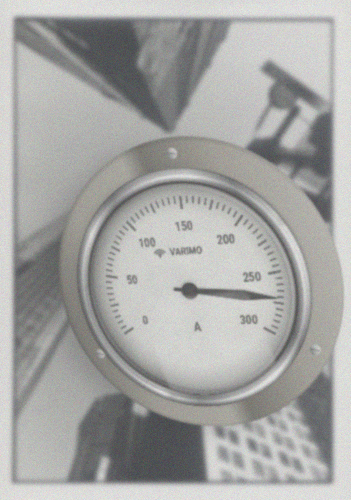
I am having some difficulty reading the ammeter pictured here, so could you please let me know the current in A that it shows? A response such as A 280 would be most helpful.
A 270
